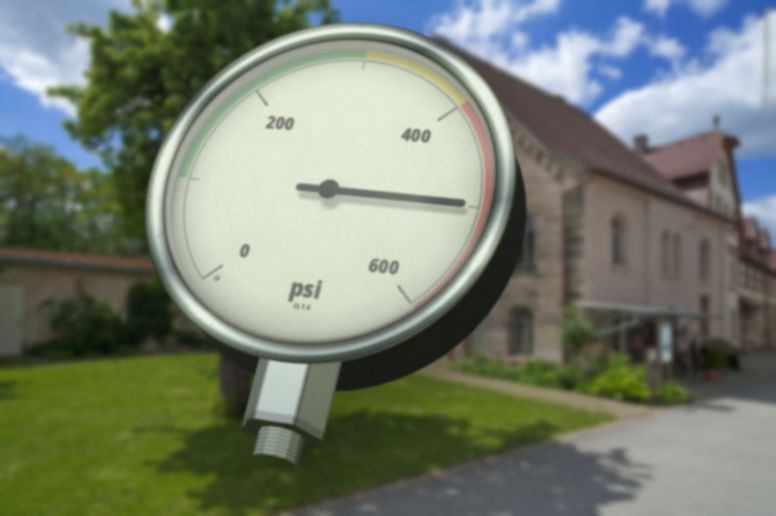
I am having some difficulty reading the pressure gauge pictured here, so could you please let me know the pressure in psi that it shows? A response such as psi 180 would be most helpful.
psi 500
